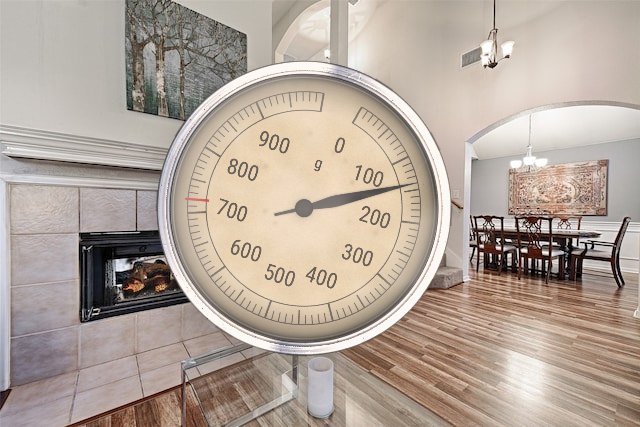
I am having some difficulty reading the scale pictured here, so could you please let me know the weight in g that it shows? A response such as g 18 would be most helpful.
g 140
